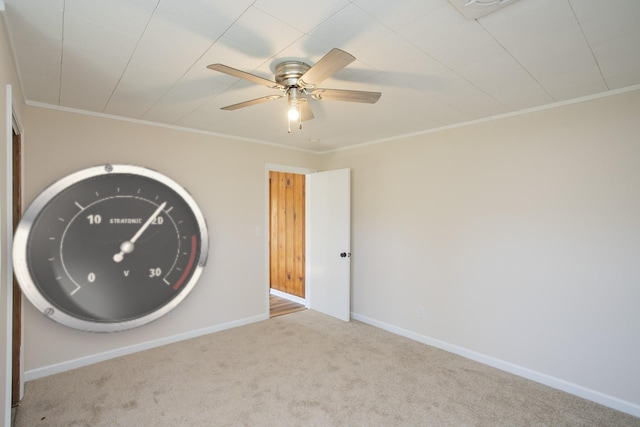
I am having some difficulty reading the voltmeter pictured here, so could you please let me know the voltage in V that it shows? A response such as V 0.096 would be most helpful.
V 19
